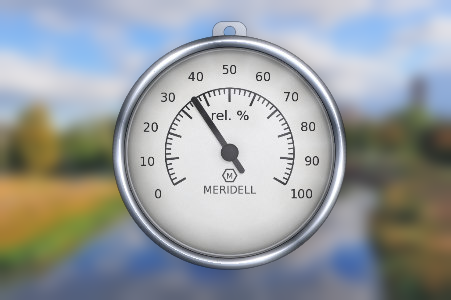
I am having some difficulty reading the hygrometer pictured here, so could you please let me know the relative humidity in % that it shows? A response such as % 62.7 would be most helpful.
% 36
